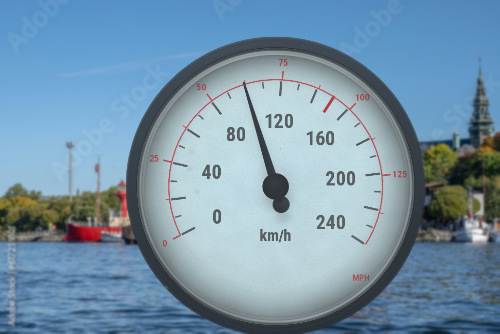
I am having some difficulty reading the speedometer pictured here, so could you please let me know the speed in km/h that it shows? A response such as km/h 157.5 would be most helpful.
km/h 100
